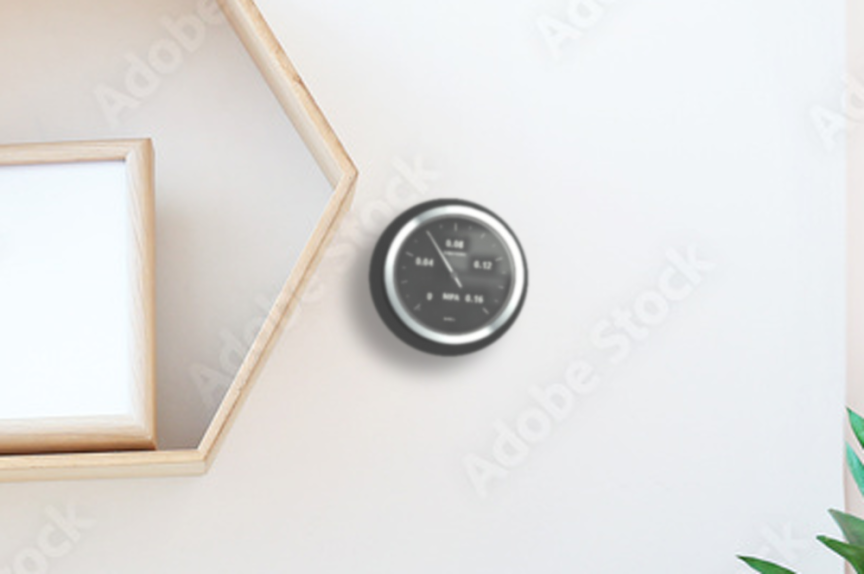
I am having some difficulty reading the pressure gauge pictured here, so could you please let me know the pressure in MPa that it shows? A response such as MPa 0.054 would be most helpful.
MPa 0.06
